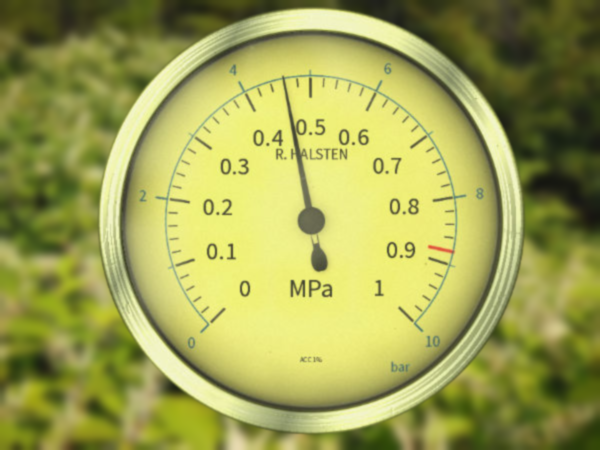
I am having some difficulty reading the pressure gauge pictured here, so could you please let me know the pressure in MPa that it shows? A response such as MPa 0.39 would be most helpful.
MPa 0.46
